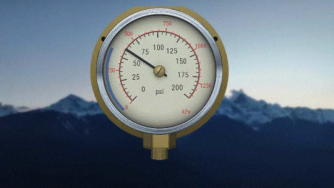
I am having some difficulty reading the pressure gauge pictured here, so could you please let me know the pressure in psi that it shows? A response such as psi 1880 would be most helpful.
psi 60
